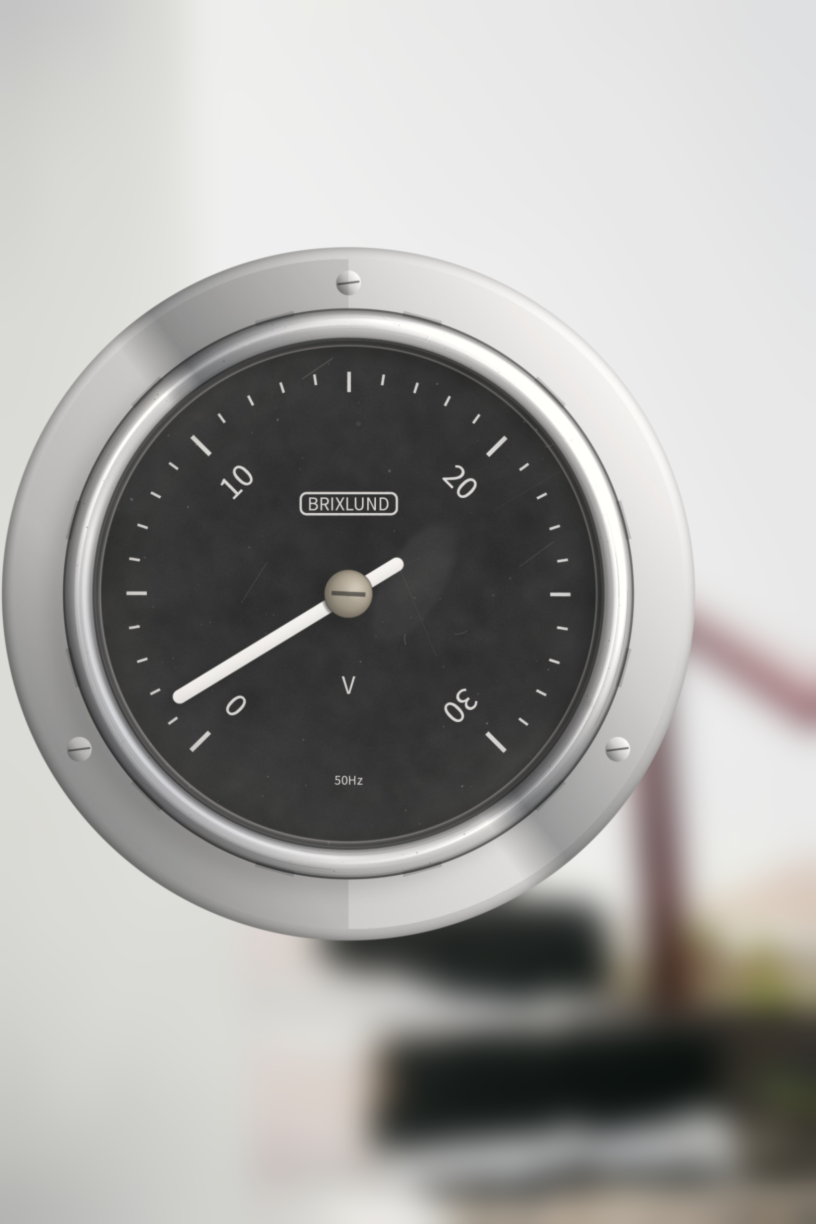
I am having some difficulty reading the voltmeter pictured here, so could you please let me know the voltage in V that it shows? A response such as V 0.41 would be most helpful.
V 1.5
